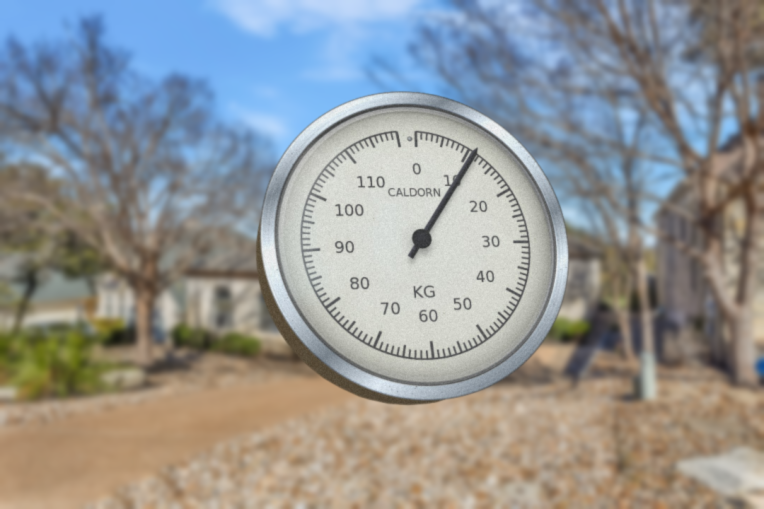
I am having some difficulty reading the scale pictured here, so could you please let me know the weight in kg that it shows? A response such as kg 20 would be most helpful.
kg 11
